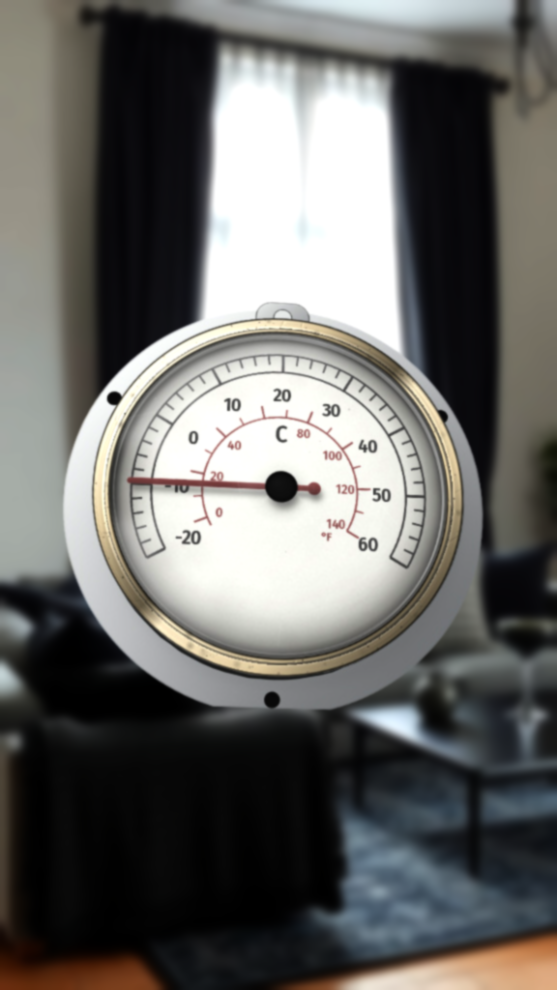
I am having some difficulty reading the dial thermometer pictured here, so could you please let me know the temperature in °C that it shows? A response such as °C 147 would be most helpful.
°C -10
